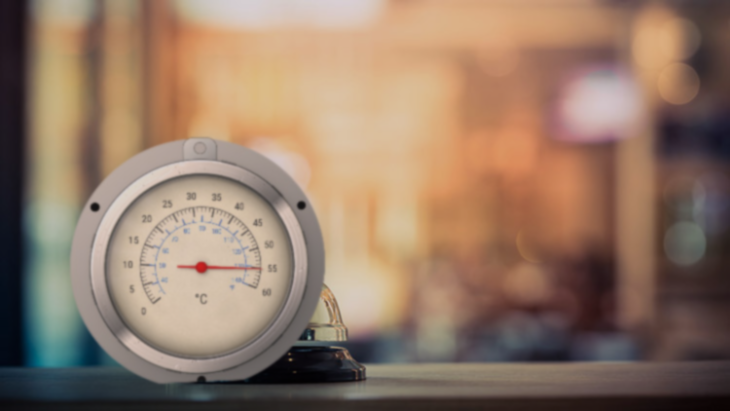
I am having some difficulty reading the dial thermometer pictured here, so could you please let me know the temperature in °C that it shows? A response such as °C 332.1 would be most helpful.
°C 55
